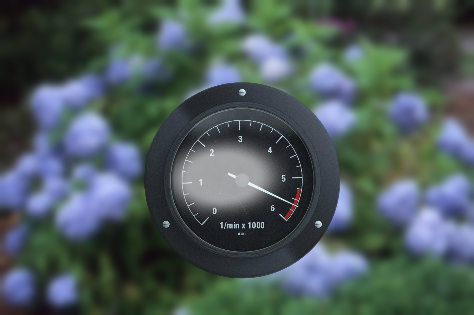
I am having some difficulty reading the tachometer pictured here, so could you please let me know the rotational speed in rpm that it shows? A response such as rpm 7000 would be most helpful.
rpm 5625
